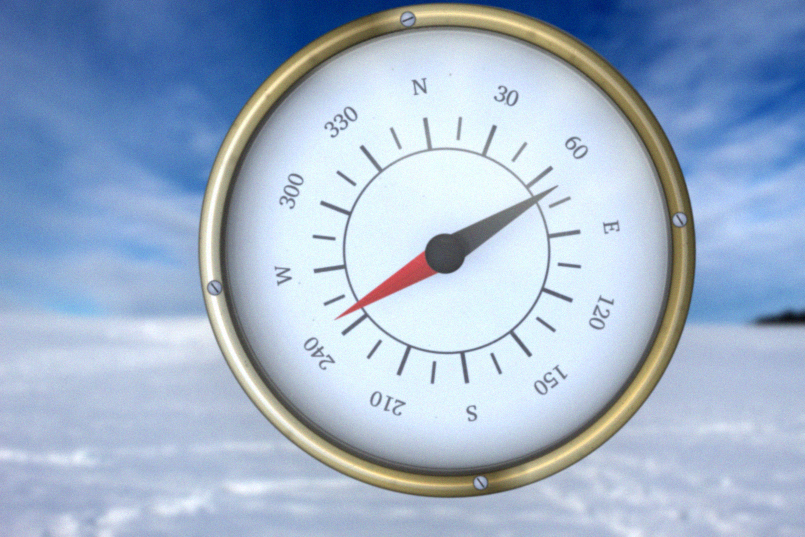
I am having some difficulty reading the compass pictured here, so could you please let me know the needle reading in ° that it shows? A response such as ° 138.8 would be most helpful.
° 247.5
